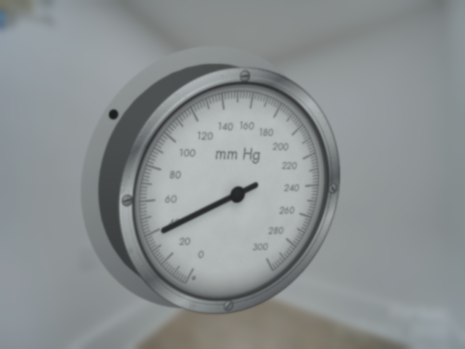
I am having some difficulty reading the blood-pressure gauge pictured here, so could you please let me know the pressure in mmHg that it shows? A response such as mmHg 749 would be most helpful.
mmHg 40
